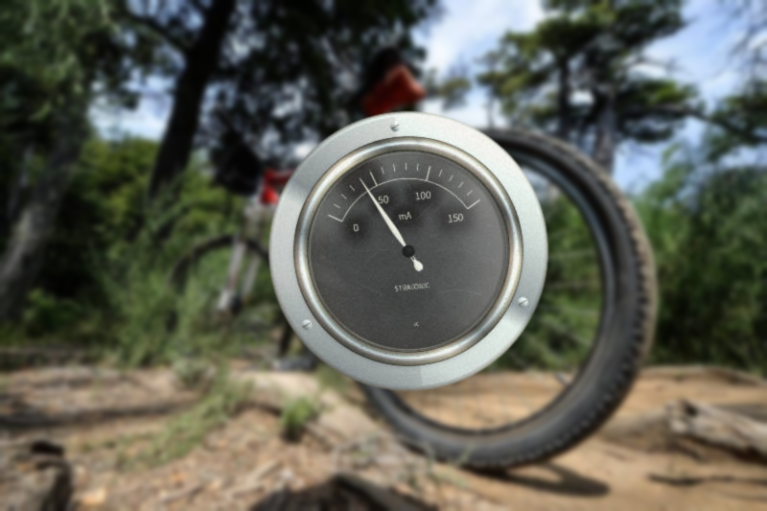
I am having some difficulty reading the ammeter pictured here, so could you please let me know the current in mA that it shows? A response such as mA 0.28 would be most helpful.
mA 40
